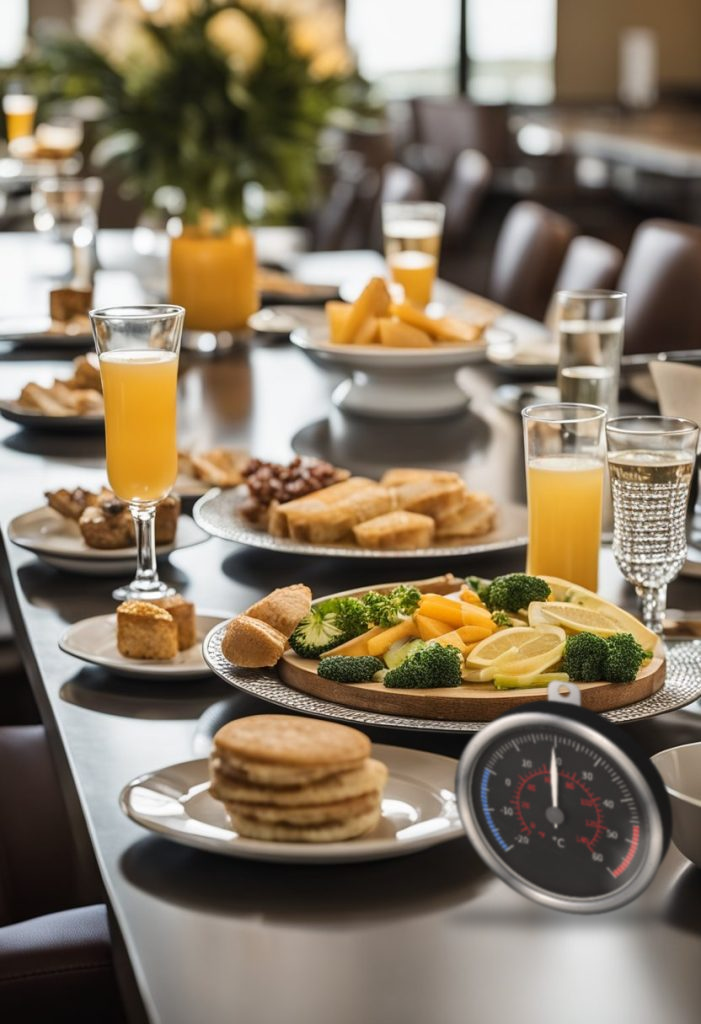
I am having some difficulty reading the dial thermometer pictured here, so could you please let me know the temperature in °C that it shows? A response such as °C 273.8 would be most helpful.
°C 20
